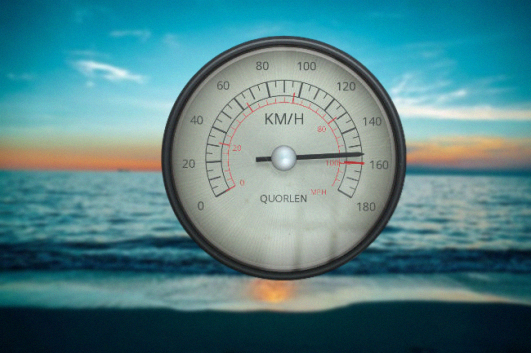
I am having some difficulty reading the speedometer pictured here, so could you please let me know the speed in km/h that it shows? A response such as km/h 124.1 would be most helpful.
km/h 155
